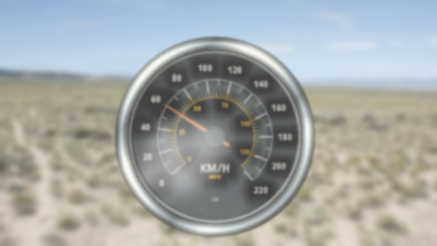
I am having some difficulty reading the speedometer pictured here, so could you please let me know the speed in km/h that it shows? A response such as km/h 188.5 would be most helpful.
km/h 60
